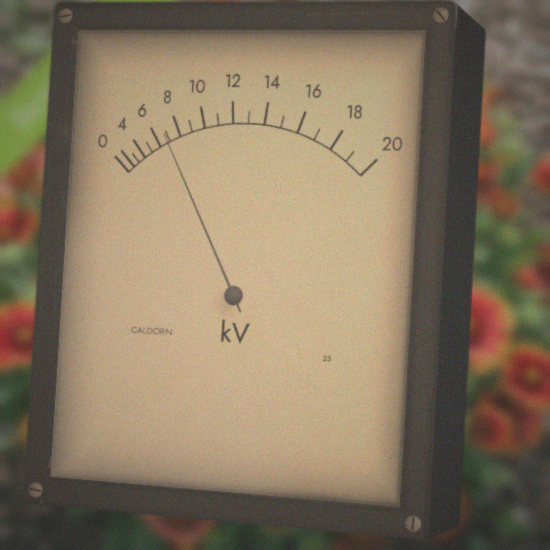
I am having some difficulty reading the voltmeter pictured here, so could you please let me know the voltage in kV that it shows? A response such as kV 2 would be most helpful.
kV 7
